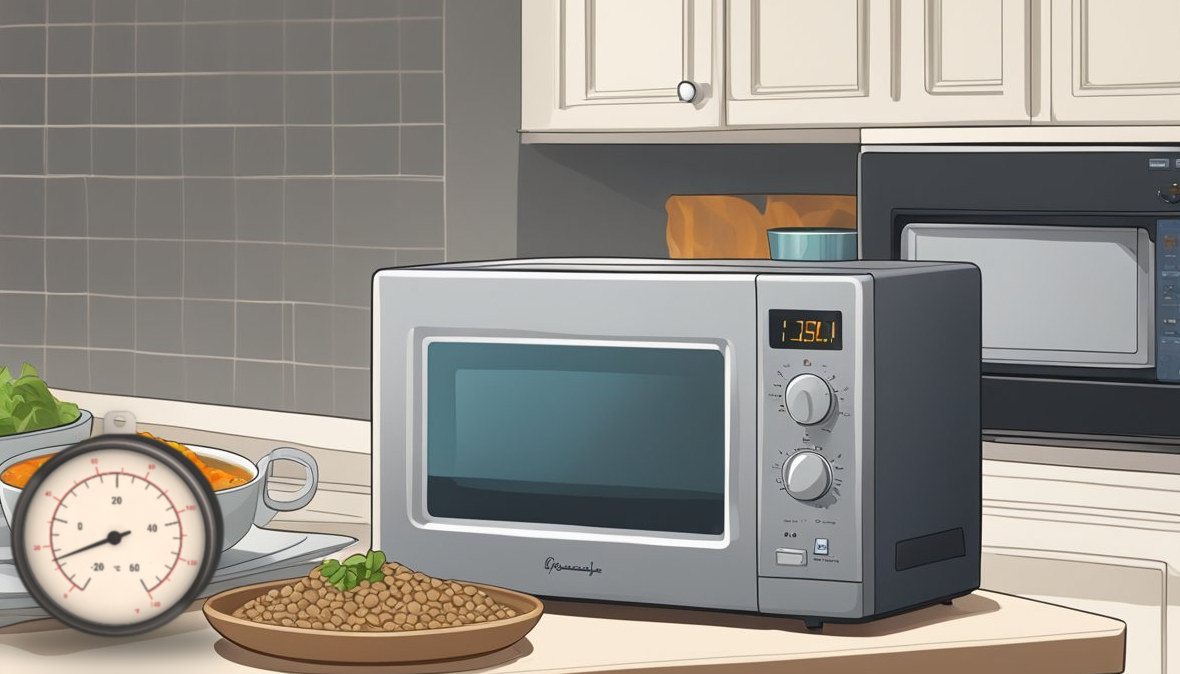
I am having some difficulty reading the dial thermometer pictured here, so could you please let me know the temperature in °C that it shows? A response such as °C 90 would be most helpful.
°C -10
